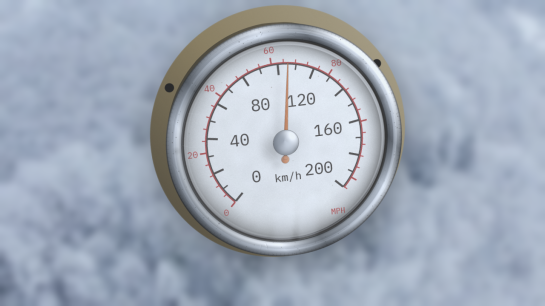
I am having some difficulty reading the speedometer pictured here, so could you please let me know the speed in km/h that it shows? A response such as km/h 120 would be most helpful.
km/h 105
